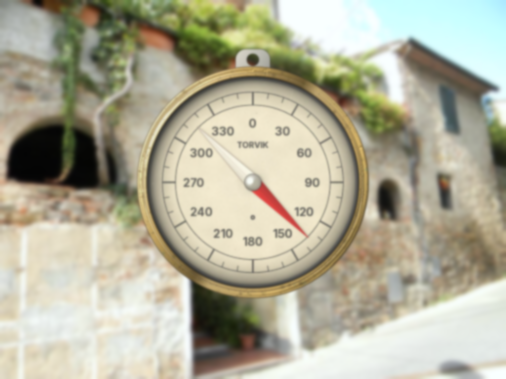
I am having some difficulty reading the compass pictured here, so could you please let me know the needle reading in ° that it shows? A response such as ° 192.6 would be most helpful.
° 135
